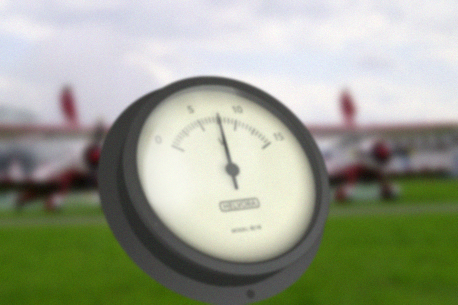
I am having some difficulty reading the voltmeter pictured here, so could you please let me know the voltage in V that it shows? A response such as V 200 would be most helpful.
V 7.5
